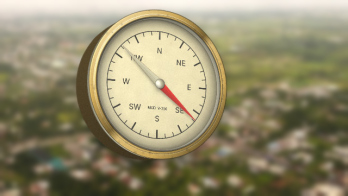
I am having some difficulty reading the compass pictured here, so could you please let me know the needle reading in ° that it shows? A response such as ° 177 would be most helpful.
° 130
